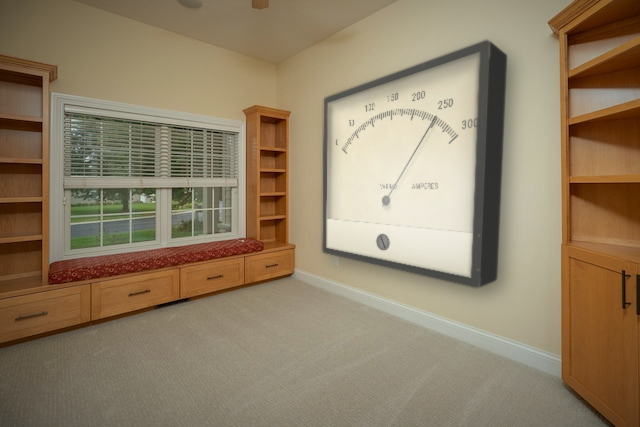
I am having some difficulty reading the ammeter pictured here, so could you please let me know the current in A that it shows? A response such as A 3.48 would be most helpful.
A 250
